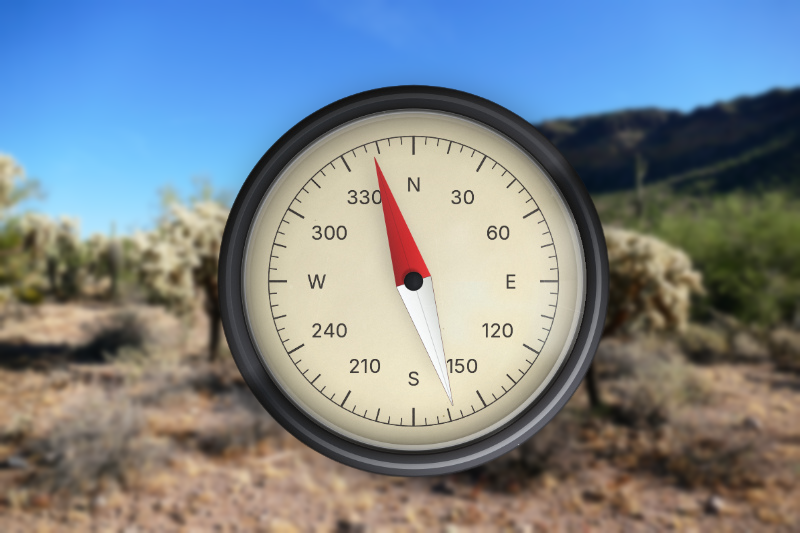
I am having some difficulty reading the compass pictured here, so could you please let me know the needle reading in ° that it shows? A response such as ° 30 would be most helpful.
° 342.5
